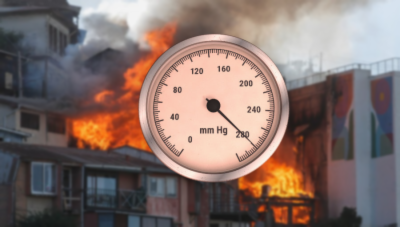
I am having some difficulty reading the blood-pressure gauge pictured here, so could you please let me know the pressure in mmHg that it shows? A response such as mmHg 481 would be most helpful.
mmHg 280
